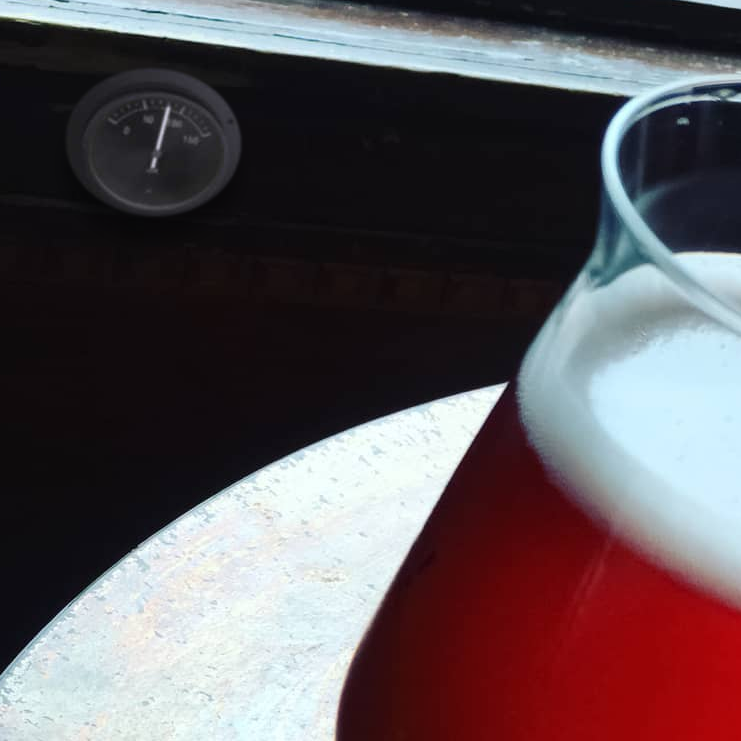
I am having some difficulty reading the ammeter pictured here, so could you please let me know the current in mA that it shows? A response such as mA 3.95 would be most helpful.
mA 80
